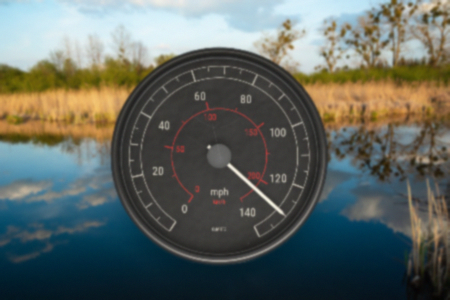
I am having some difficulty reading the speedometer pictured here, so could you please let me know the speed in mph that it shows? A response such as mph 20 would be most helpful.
mph 130
